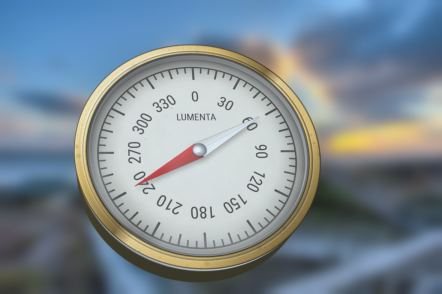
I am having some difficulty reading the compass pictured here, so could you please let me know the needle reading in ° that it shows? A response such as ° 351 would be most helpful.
° 240
